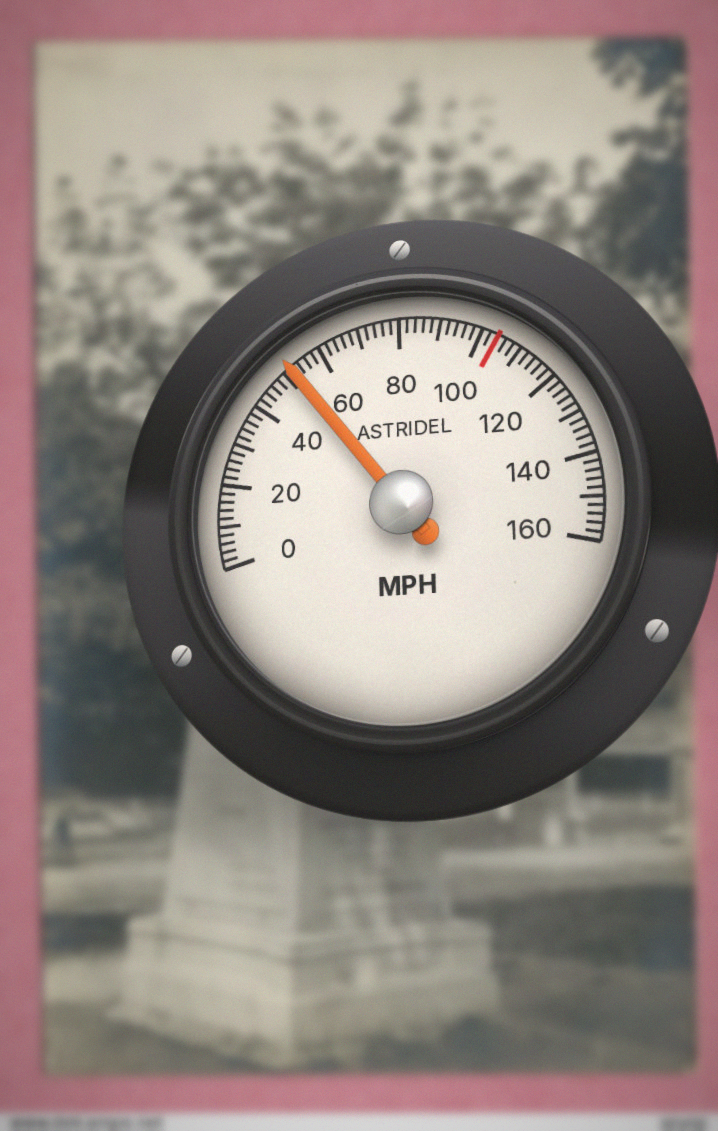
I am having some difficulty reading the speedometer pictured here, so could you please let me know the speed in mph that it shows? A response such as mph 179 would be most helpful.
mph 52
